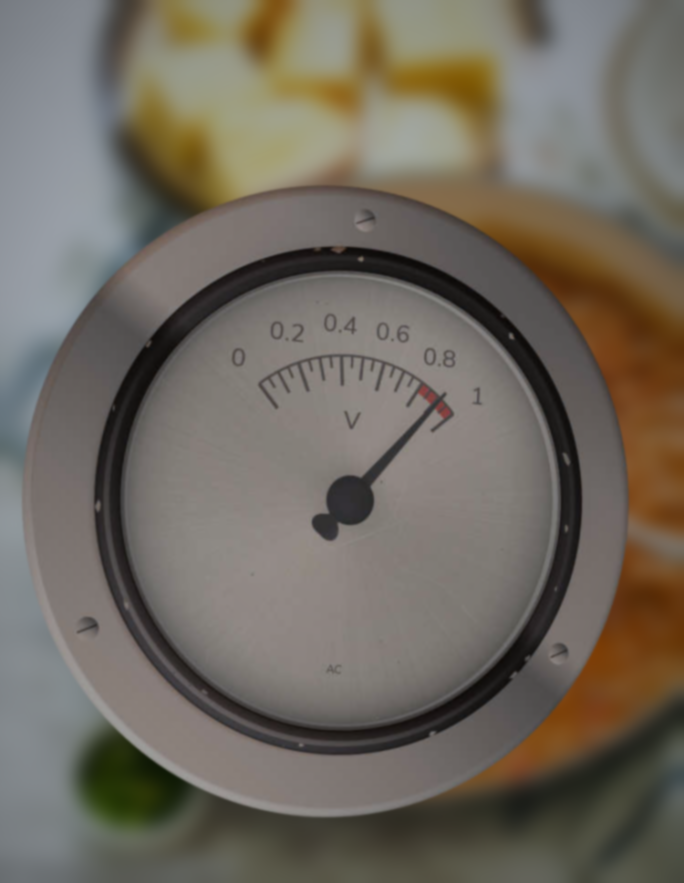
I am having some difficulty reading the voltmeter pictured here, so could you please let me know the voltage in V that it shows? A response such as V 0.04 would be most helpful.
V 0.9
